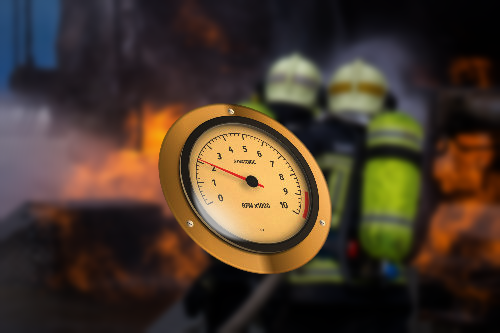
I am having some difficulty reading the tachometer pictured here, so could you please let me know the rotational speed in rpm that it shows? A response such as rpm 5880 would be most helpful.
rpm 2000
